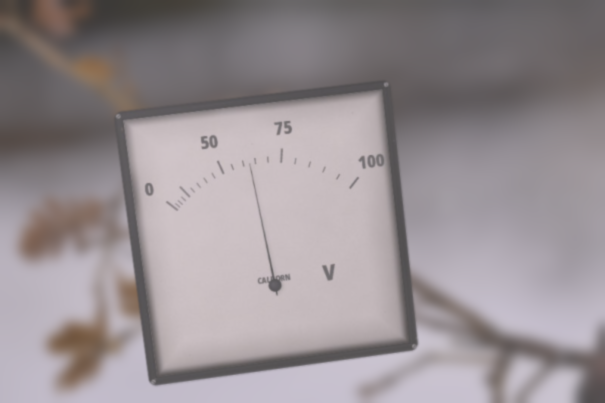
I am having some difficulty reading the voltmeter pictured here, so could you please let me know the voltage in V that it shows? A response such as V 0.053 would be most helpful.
V 62.5
